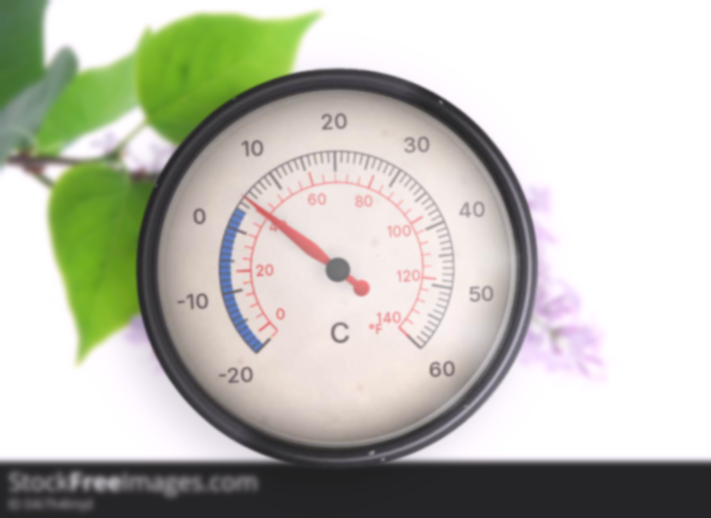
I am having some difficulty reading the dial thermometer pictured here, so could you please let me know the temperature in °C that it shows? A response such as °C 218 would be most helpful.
°C 5
